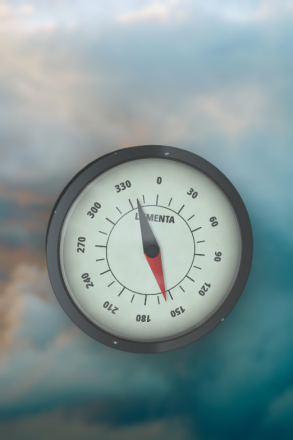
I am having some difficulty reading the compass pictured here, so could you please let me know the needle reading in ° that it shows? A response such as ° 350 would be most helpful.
° 157.5
